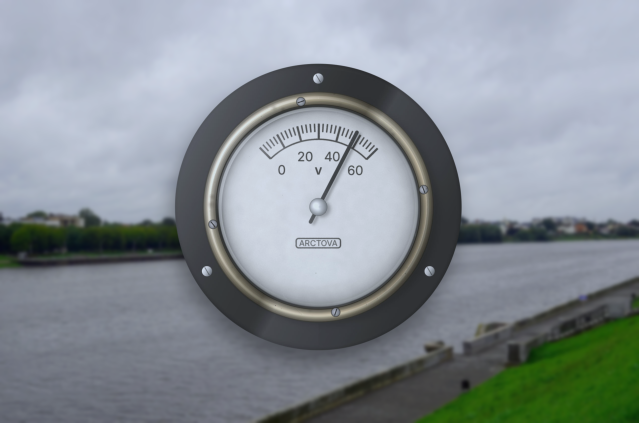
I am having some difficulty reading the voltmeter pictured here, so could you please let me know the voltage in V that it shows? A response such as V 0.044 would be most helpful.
V 48
